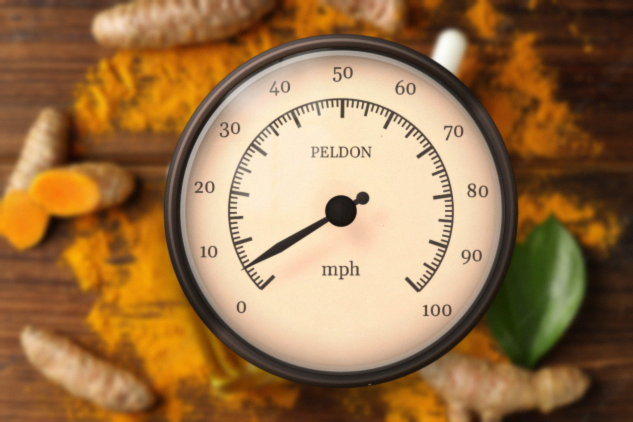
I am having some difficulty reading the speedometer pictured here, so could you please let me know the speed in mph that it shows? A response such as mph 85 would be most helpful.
mph 5
